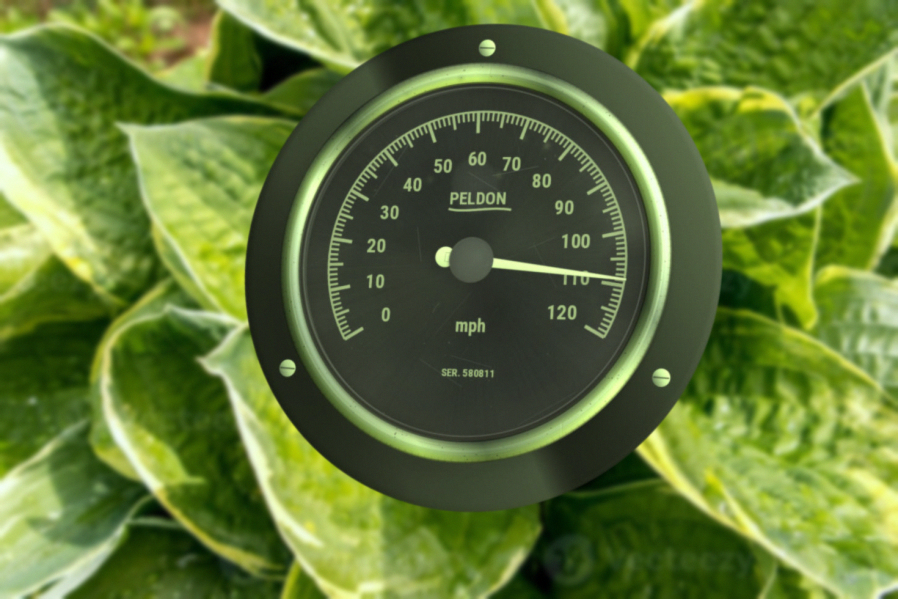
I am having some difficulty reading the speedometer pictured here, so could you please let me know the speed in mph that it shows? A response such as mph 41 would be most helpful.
mph 109
